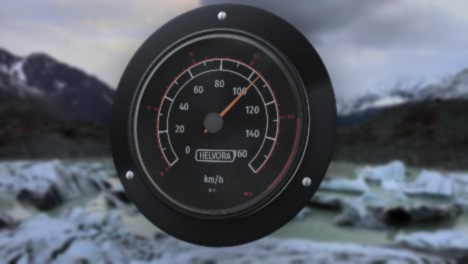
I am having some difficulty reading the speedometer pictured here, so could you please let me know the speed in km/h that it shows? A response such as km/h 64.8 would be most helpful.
km/h 105
